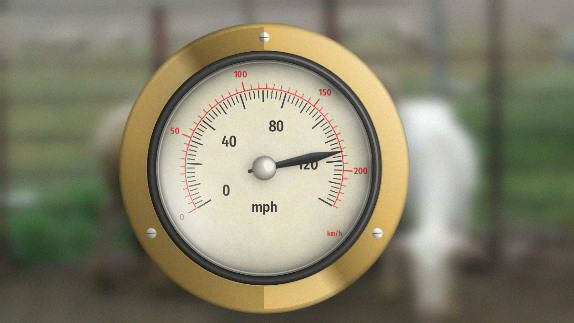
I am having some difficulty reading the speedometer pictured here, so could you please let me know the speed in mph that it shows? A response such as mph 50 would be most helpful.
mph 116
